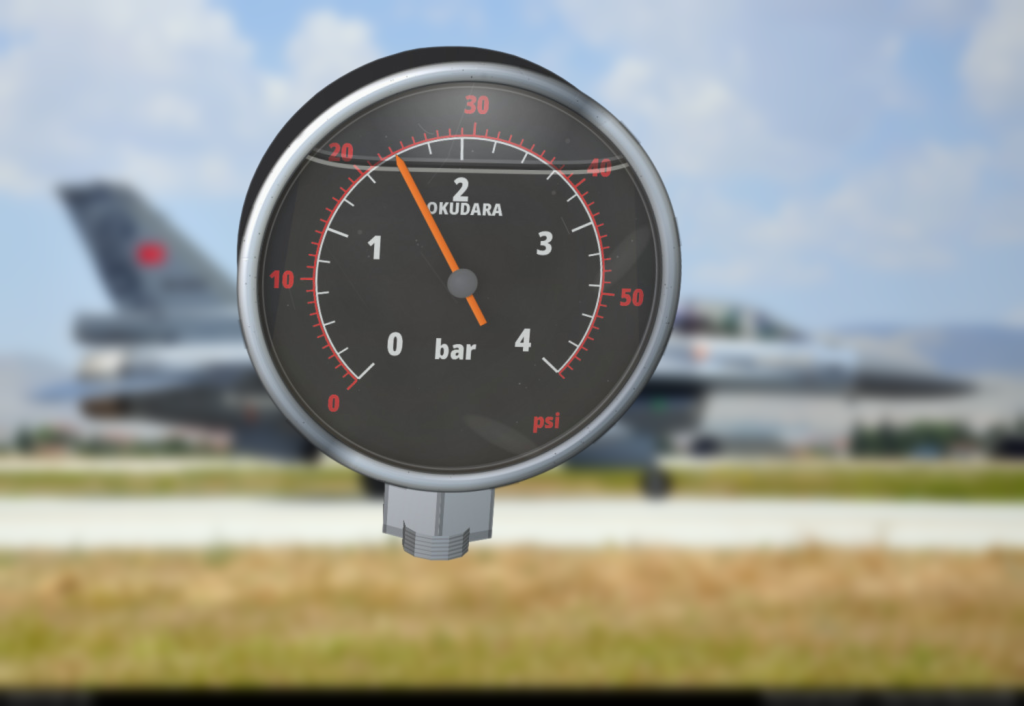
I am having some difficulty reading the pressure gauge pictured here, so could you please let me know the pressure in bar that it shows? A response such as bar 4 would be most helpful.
bar 1.6
